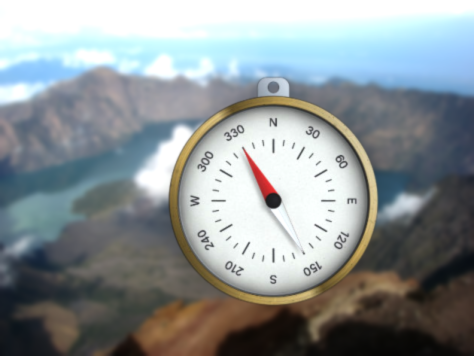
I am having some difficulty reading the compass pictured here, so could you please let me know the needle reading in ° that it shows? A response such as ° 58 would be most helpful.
° 330
